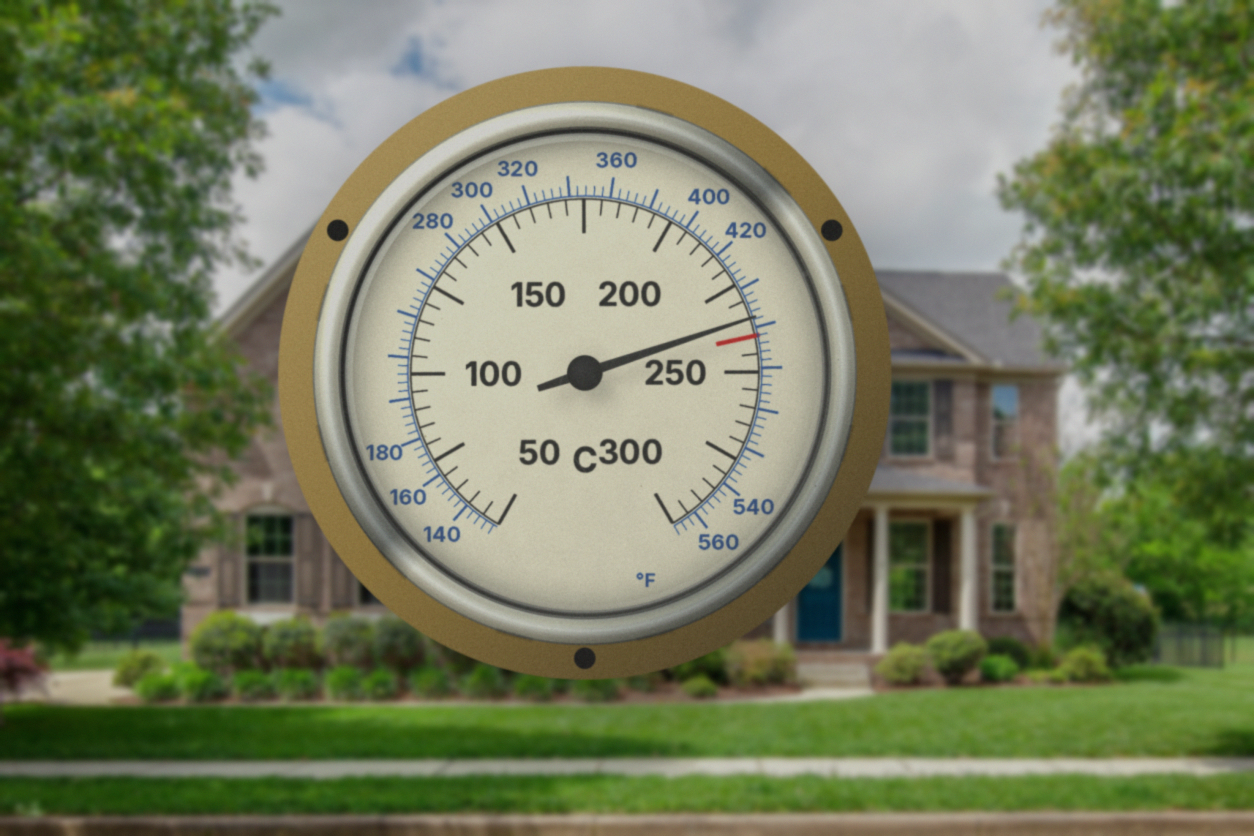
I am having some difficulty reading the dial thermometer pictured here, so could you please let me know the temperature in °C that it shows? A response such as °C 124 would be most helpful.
°C 235
